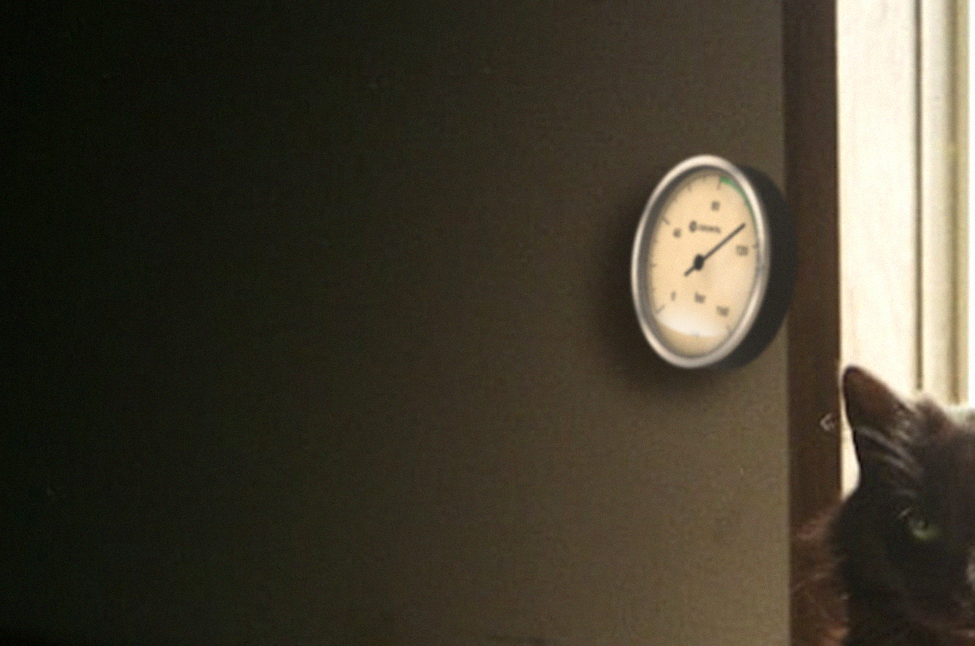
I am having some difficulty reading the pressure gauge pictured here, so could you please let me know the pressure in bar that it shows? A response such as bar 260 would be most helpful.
bar 110
